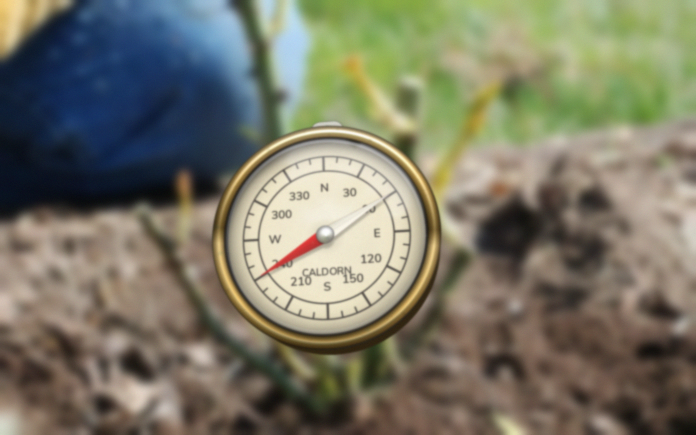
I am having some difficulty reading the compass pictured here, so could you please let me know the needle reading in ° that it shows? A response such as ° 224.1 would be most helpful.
° 240
